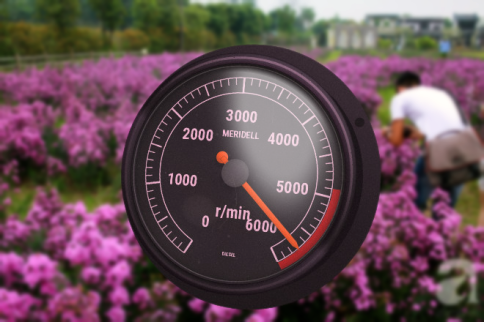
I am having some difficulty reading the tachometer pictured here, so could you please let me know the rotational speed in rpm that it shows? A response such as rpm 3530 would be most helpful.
rpm 5700
